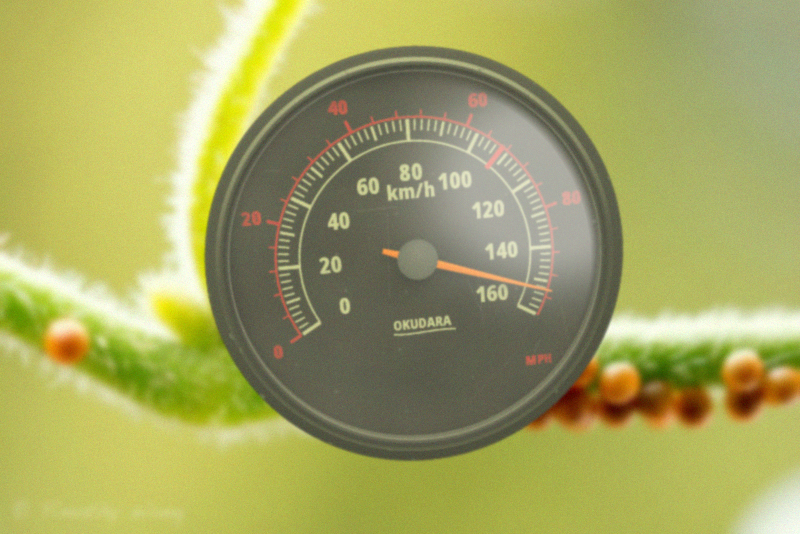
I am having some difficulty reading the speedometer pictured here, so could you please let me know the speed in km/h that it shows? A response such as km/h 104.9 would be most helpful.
km/h 152
